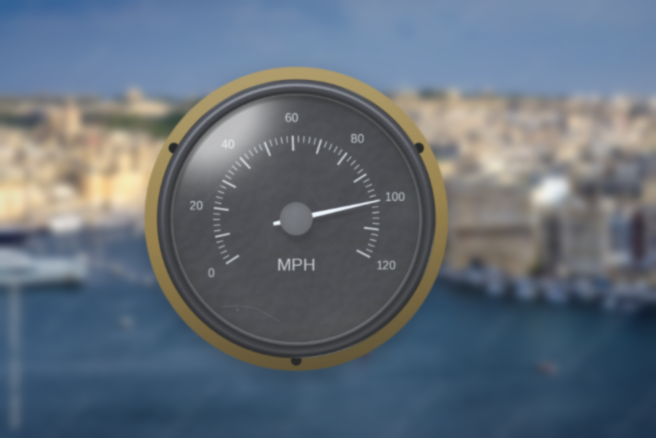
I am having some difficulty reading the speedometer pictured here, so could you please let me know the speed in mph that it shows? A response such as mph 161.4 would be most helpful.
mph 100
